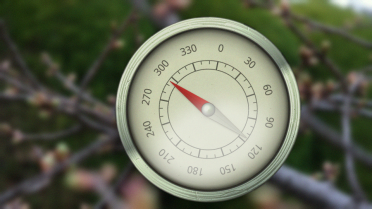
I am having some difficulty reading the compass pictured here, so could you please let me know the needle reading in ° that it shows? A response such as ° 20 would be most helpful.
° 295
